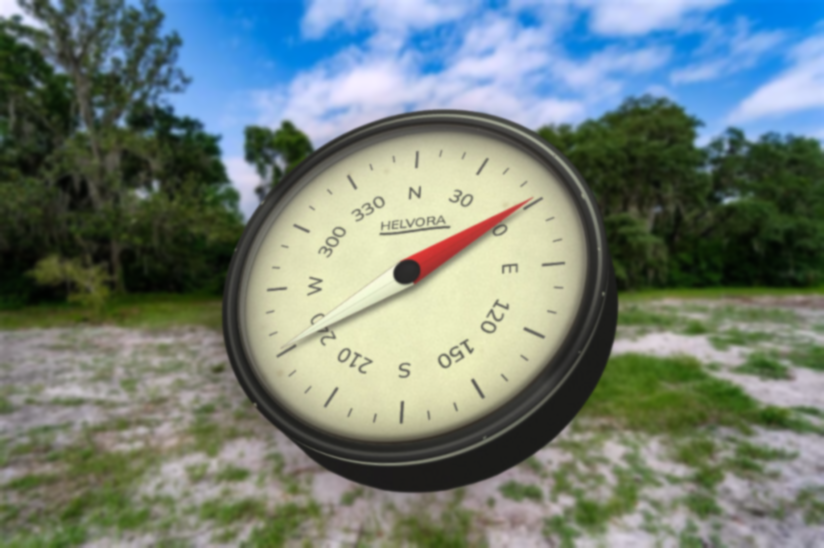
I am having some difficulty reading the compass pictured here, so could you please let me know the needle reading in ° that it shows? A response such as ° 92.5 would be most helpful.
° 60
